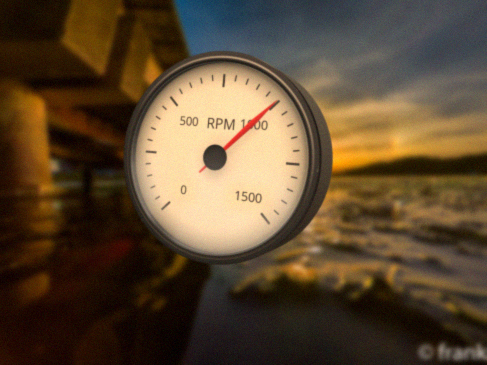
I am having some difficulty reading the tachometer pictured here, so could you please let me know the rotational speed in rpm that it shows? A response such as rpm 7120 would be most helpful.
rpm 1000
